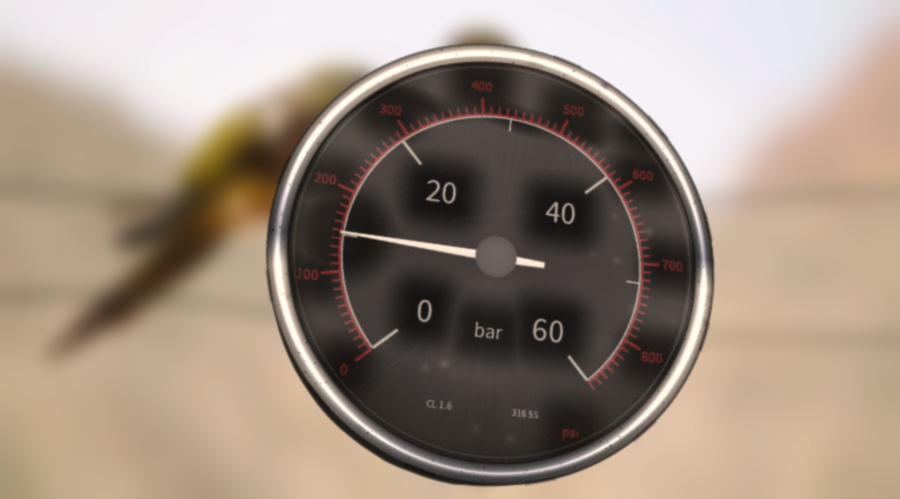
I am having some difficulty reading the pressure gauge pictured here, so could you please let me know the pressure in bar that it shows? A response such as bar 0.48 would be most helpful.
bar 10
